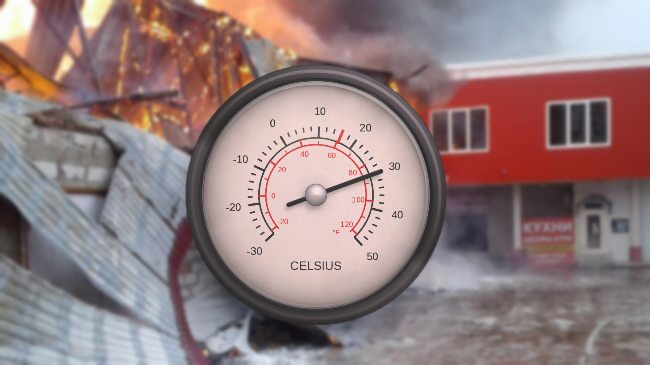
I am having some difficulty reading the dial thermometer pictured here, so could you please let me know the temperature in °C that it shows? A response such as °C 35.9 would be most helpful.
°C 30
